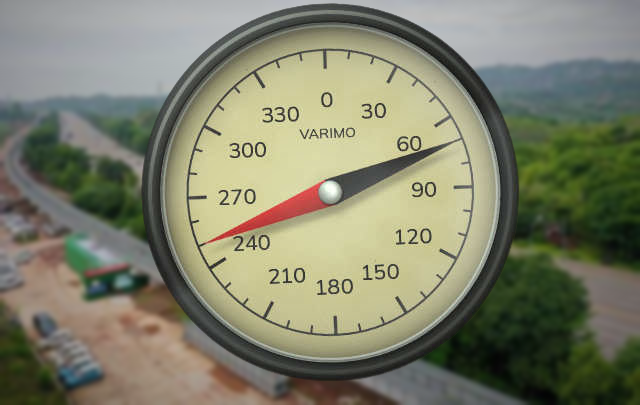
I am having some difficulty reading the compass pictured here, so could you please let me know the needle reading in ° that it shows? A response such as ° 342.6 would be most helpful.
° 250
